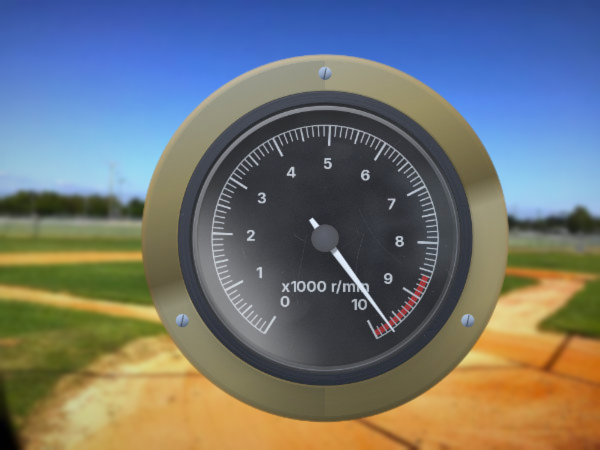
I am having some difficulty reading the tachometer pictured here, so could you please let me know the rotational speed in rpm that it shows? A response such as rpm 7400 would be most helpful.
rpm 9700
